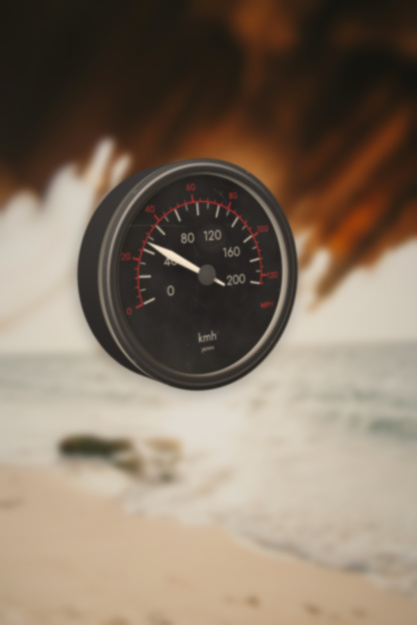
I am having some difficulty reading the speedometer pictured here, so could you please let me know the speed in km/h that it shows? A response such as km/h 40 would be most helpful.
km/h 45
